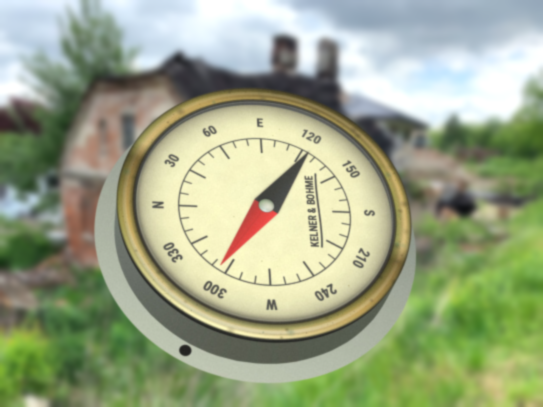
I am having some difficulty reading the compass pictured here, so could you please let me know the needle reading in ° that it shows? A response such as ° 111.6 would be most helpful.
° 305
